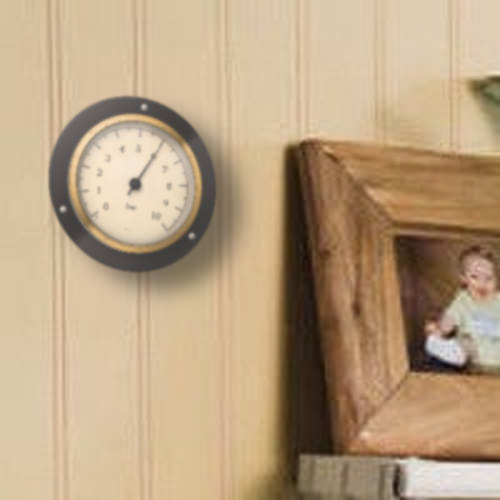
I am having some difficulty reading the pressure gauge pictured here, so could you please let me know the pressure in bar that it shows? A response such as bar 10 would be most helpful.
bar 6
